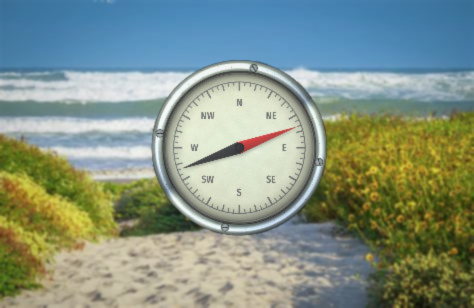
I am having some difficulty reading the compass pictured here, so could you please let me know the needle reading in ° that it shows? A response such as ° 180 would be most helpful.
° 70
